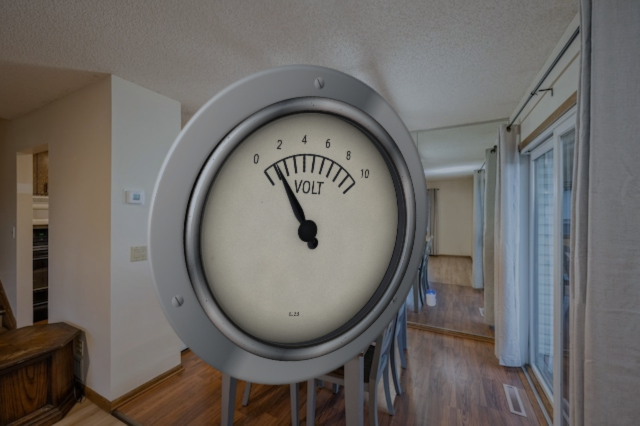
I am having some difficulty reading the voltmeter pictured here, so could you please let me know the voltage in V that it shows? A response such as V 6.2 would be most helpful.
V 1
